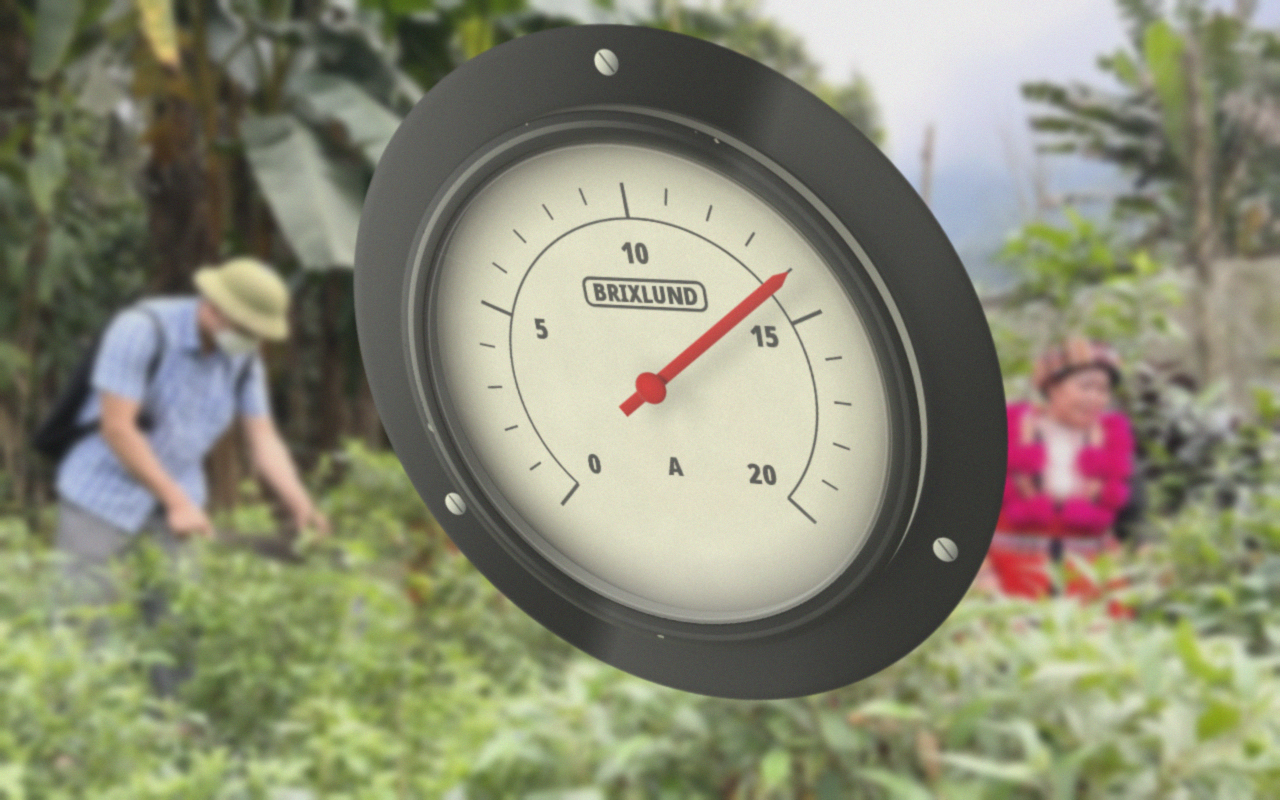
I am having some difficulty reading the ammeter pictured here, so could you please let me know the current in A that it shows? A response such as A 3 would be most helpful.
A 14
